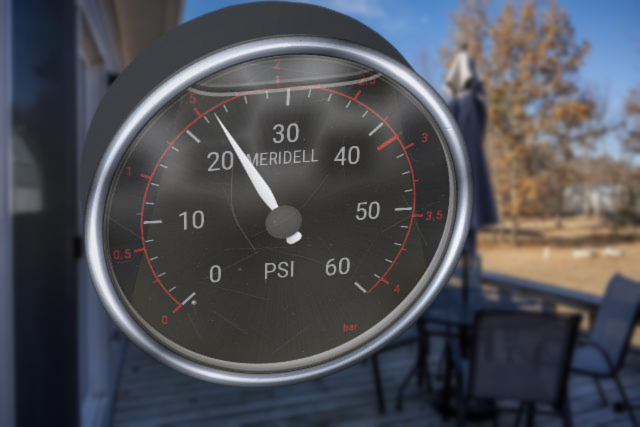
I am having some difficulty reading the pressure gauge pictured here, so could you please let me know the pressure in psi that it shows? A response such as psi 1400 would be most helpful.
psi 23
